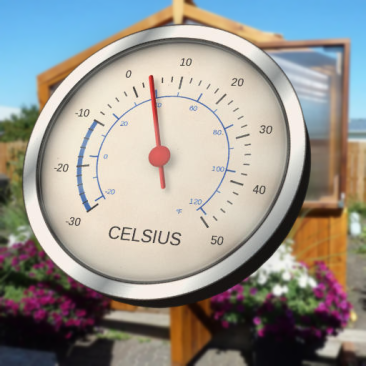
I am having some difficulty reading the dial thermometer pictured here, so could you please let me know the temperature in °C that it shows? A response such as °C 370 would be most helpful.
°C 4
